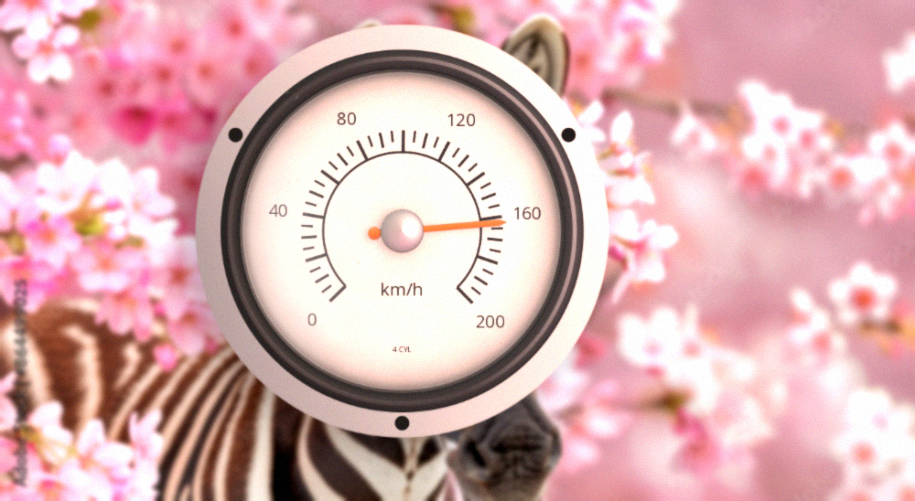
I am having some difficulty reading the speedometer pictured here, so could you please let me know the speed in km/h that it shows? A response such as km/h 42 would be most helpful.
km/h 162.5
